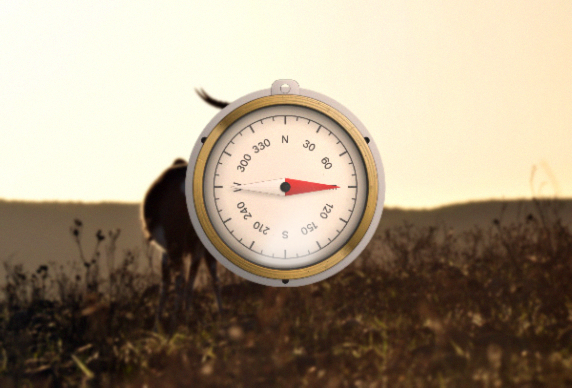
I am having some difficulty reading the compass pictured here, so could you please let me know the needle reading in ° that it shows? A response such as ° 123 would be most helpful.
° 90
